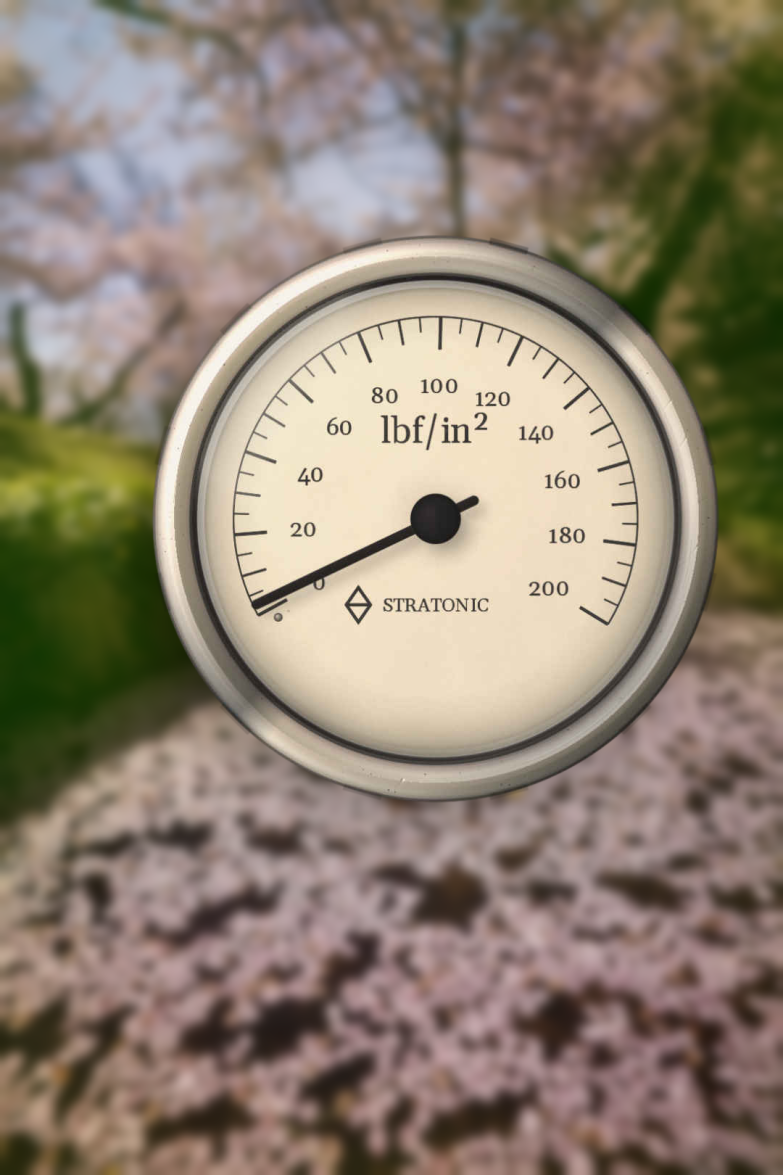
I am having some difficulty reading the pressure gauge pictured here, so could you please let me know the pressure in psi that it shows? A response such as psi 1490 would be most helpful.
psi 2.5
